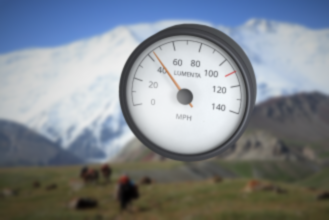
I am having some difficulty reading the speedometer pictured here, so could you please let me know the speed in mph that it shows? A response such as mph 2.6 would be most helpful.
mph 45
